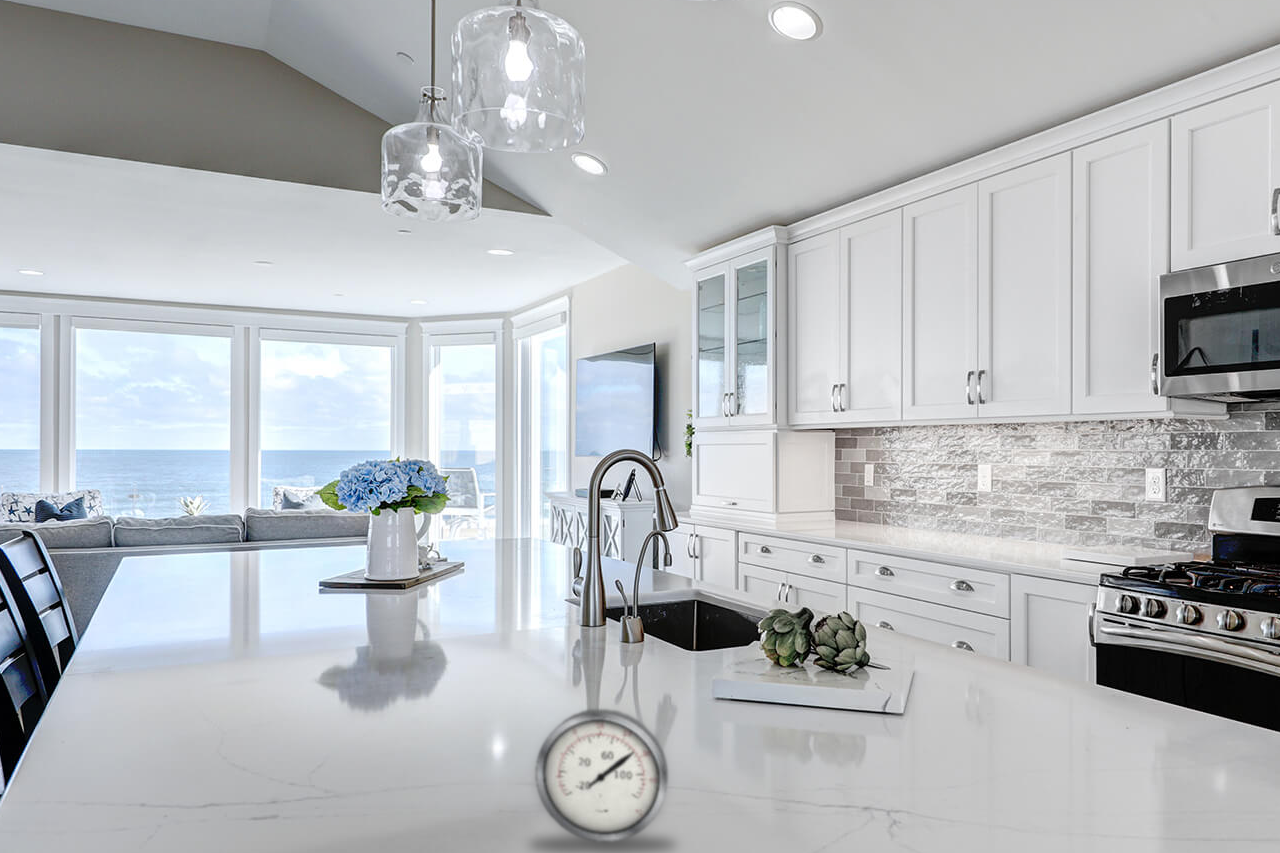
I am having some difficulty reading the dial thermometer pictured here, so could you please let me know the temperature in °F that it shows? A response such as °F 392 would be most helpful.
°F 80
